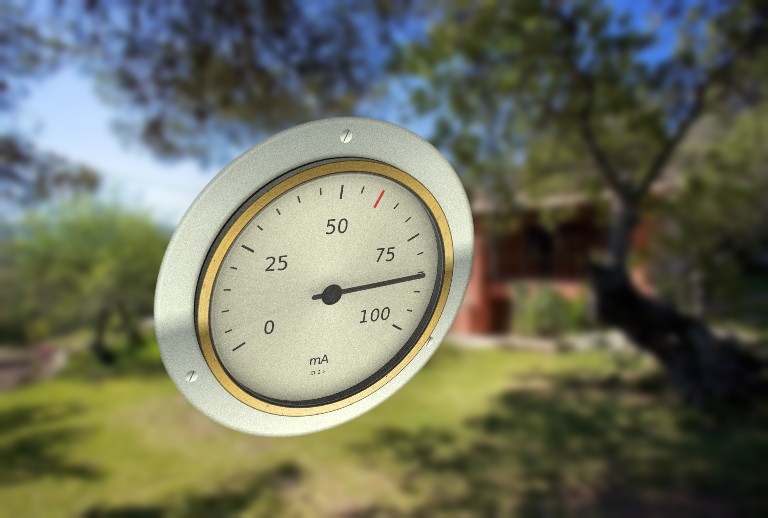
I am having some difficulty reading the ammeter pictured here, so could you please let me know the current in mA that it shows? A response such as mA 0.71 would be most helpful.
mA 85
